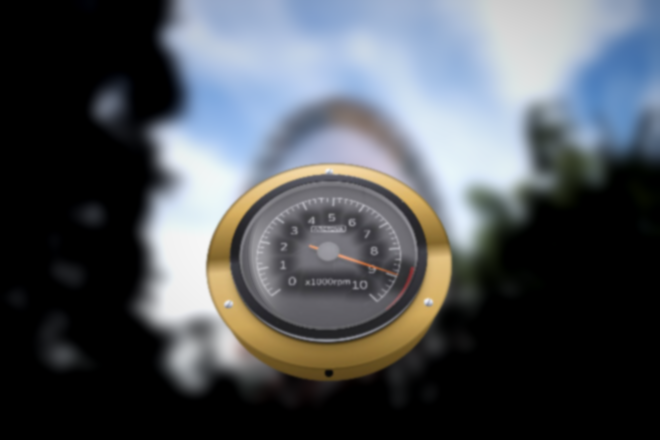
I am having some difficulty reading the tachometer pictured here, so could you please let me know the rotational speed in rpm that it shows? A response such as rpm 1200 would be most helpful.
rpm 9000
